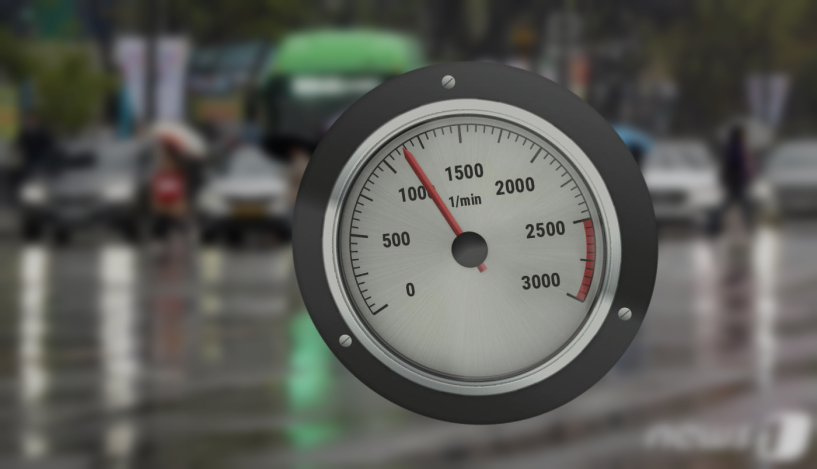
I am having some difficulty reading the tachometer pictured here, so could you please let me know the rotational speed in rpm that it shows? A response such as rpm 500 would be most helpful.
rpm 1150
